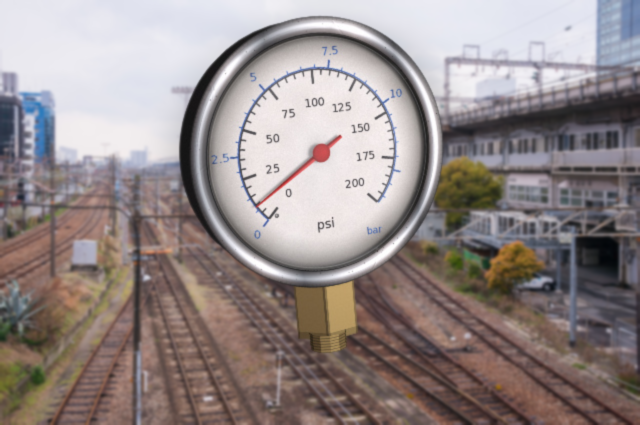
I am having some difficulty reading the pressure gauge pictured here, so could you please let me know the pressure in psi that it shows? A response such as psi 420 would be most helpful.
psi 10
